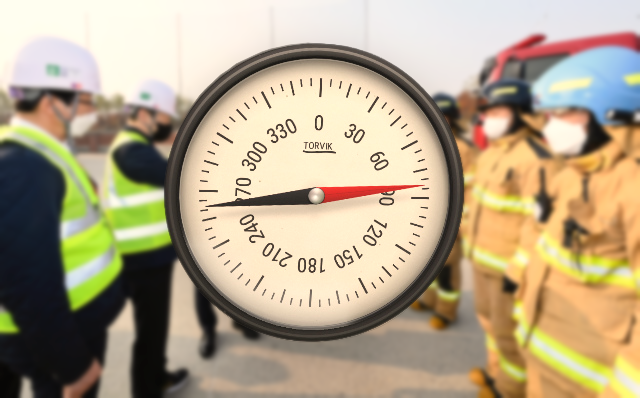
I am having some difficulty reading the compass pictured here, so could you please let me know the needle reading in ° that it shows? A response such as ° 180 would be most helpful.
° 82.5
